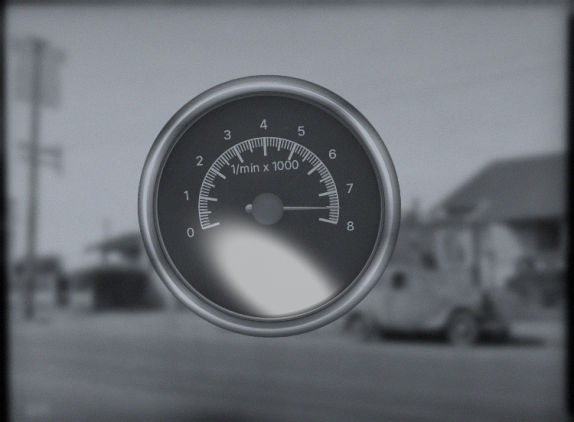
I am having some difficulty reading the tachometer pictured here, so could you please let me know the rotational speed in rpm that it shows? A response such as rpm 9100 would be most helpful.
rpm 7500
